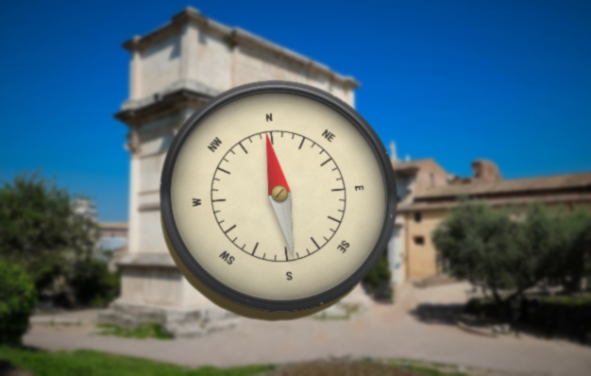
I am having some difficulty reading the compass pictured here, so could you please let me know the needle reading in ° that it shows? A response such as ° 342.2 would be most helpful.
° 355
